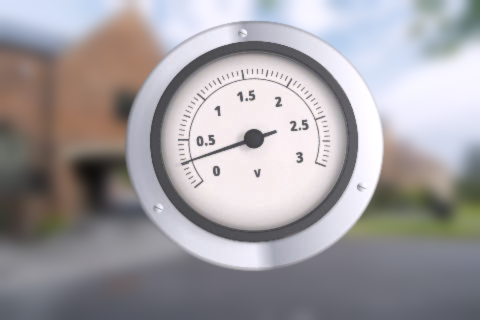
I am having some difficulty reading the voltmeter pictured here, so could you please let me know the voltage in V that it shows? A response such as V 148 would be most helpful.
V 0.25
